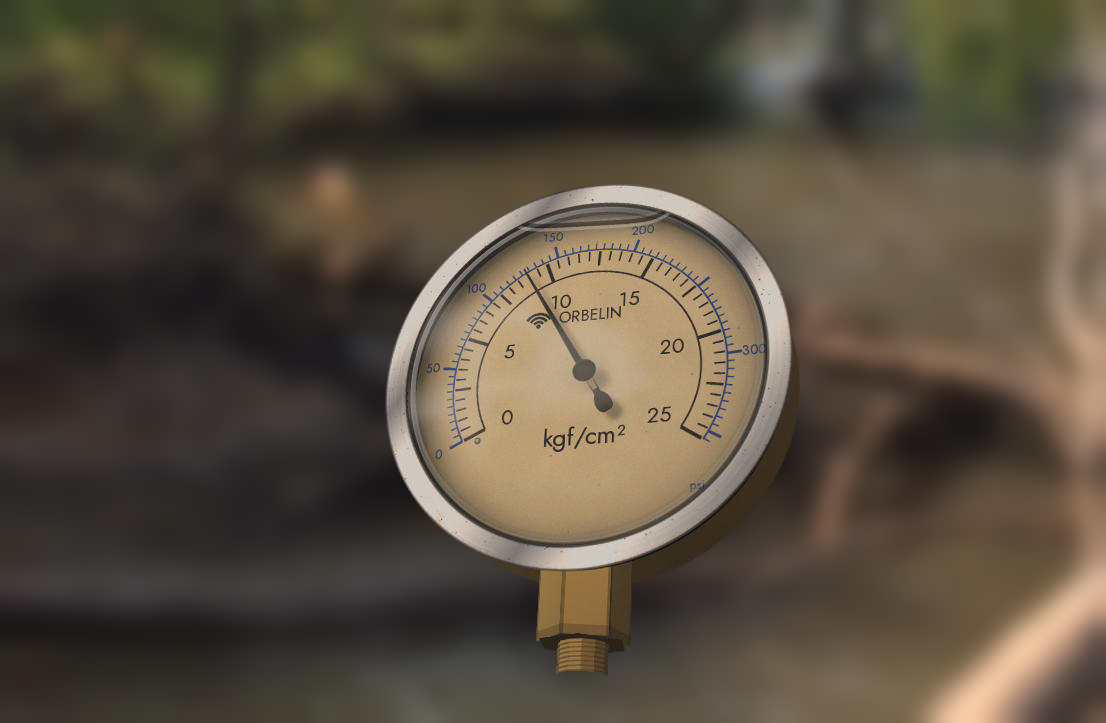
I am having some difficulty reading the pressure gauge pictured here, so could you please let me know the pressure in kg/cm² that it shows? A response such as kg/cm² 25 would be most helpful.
kg/cm² 9
